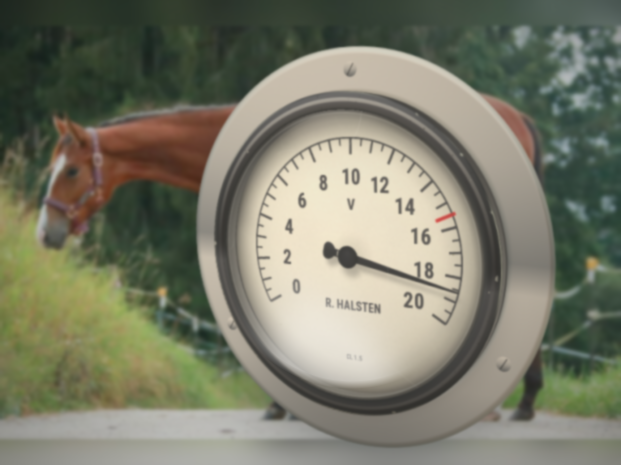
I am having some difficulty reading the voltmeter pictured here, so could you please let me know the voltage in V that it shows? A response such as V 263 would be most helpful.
V 18.5
